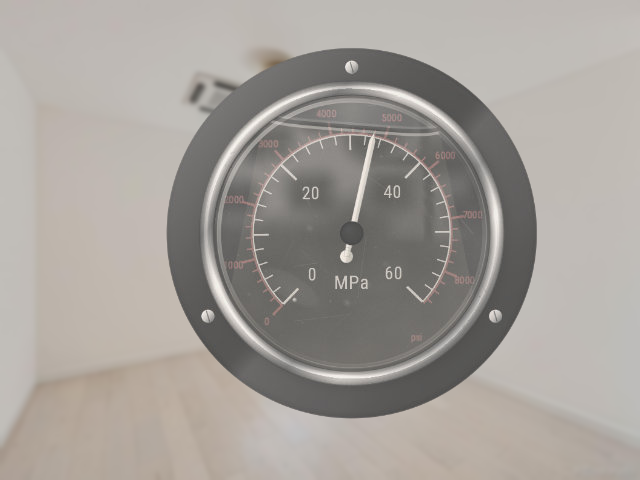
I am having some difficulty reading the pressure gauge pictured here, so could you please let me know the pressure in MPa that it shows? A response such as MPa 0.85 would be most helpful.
MPa 33
